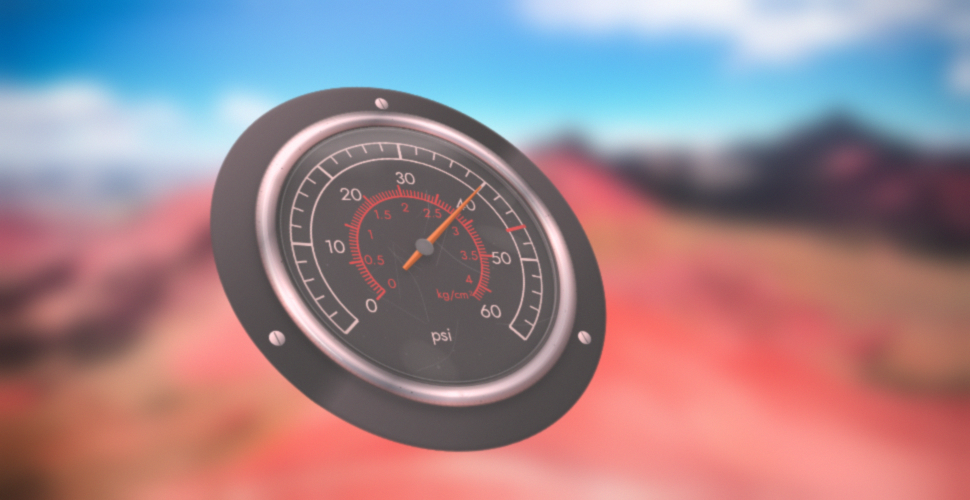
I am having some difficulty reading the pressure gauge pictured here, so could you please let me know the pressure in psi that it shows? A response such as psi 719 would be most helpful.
psi 40
